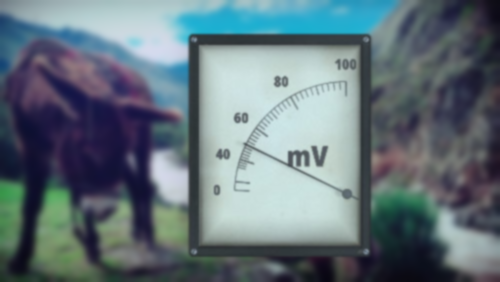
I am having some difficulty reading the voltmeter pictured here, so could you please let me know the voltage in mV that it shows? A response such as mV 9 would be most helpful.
mV 50
